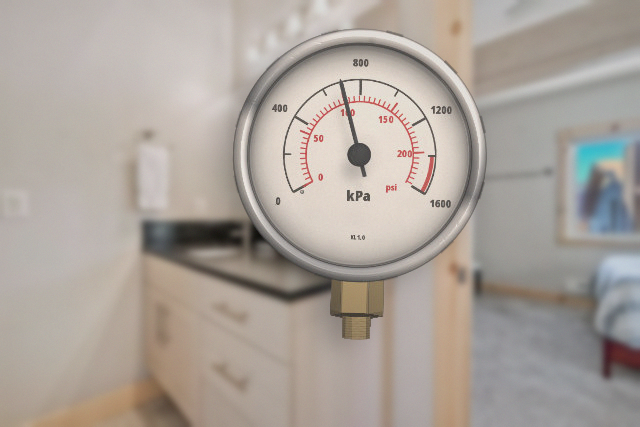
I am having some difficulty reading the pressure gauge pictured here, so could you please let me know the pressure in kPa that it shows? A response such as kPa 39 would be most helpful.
kPa 700
